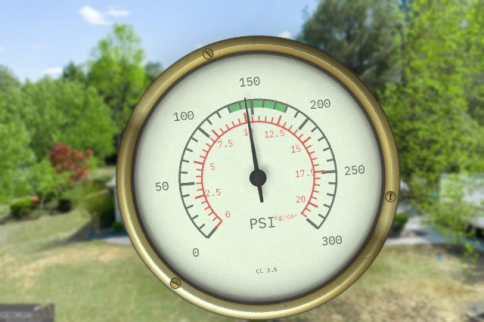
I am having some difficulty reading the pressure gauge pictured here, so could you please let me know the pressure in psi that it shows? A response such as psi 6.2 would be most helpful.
psi 145
